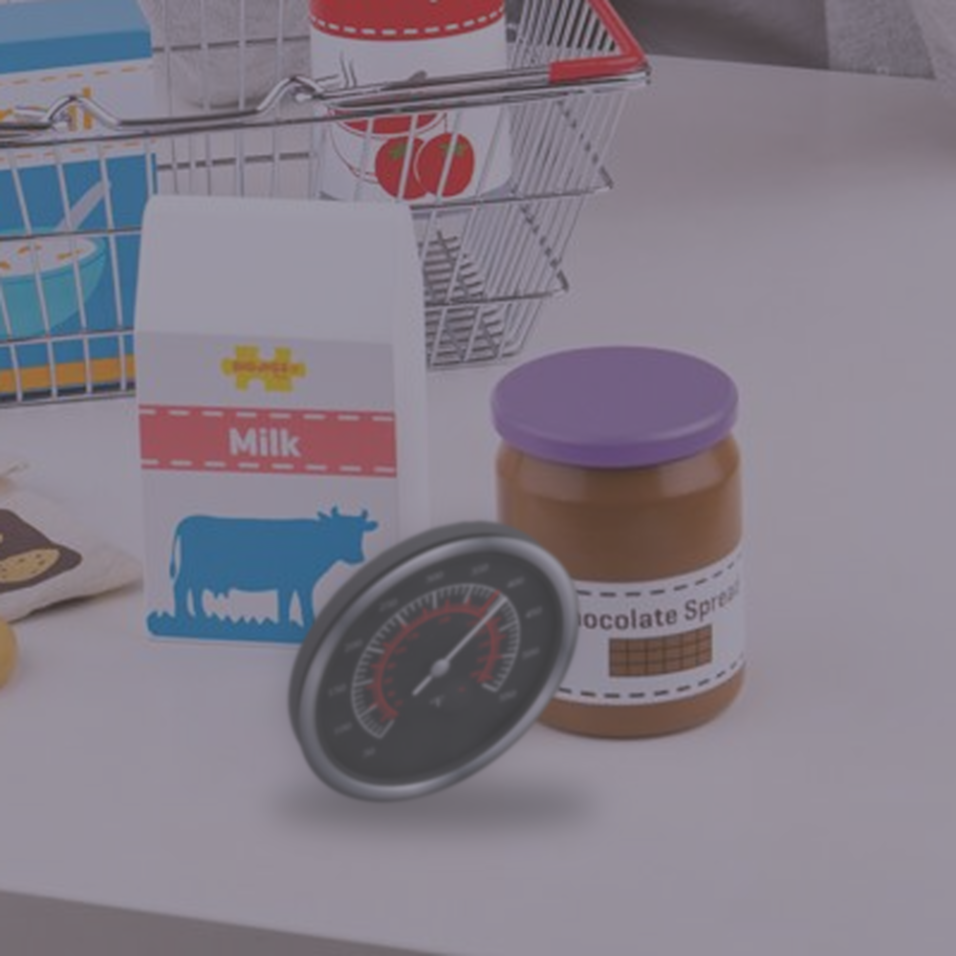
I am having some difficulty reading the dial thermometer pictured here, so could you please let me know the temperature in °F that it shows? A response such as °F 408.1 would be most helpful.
°F 400
